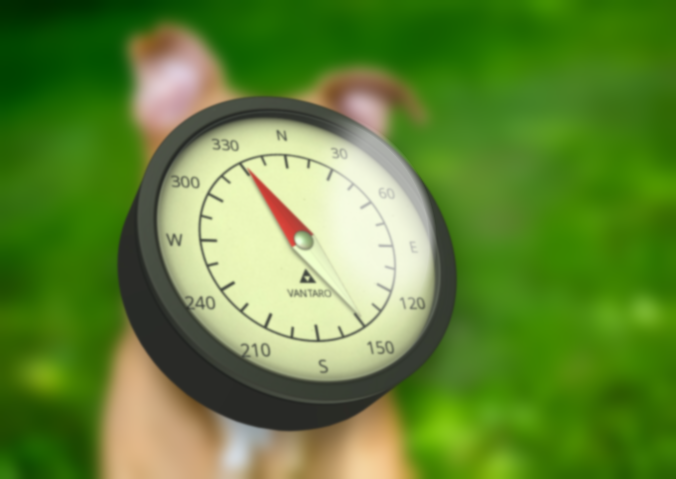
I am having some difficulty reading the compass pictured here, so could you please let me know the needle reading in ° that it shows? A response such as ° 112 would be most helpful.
° 330
